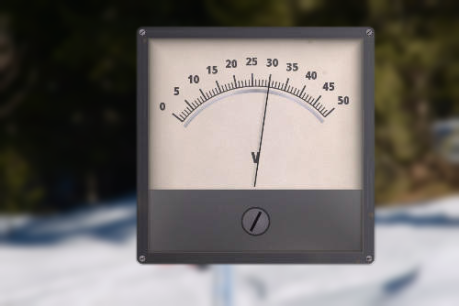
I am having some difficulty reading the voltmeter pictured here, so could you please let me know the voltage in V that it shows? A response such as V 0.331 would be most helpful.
V 30
